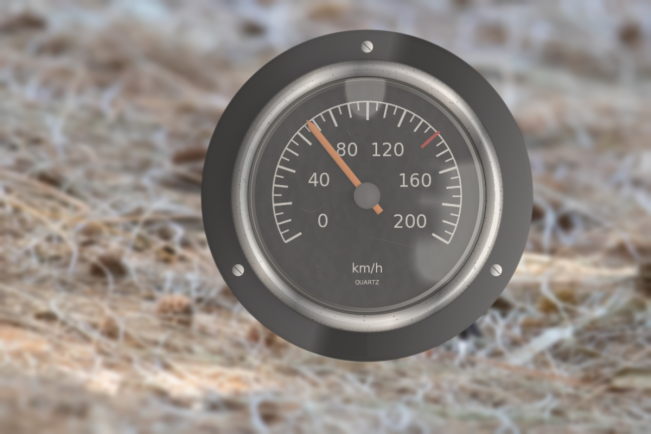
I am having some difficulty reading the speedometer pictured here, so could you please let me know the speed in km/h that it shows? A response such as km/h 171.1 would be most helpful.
km/h 67.5
